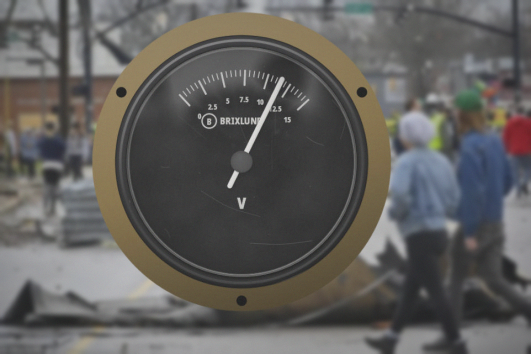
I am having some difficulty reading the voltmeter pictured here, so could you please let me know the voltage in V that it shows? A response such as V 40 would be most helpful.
V 11.5
